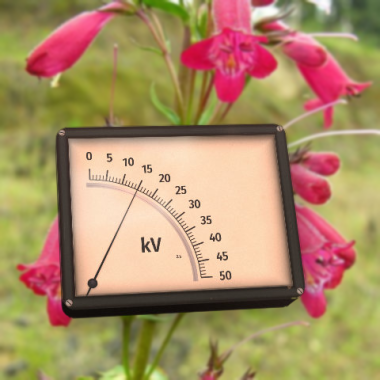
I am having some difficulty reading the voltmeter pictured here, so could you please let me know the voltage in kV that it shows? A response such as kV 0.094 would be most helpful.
kV 15
